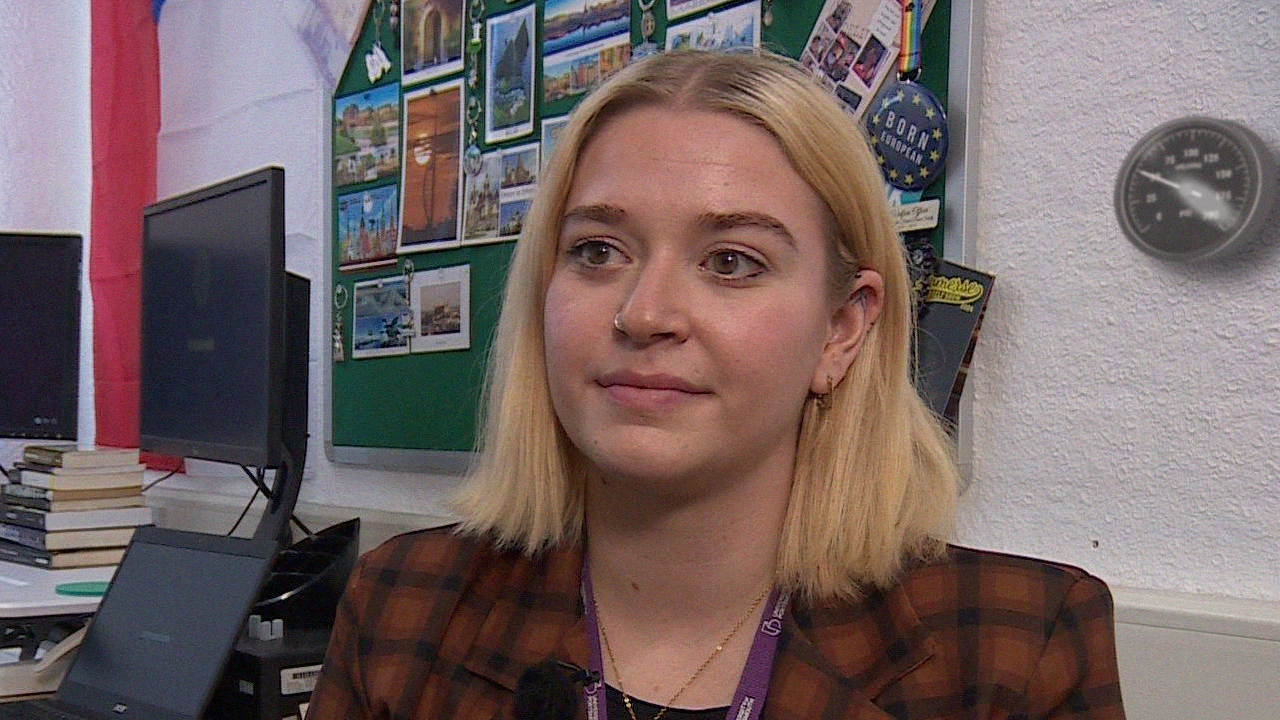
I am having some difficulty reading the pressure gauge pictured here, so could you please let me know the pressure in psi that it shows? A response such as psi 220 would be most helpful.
psi 50
